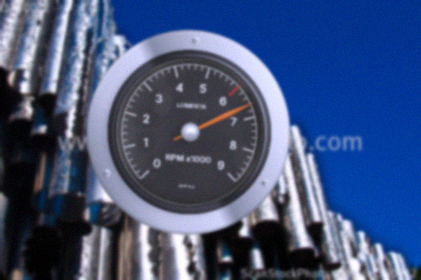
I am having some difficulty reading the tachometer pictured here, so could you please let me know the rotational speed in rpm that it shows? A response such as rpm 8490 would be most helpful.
rpm 6600
